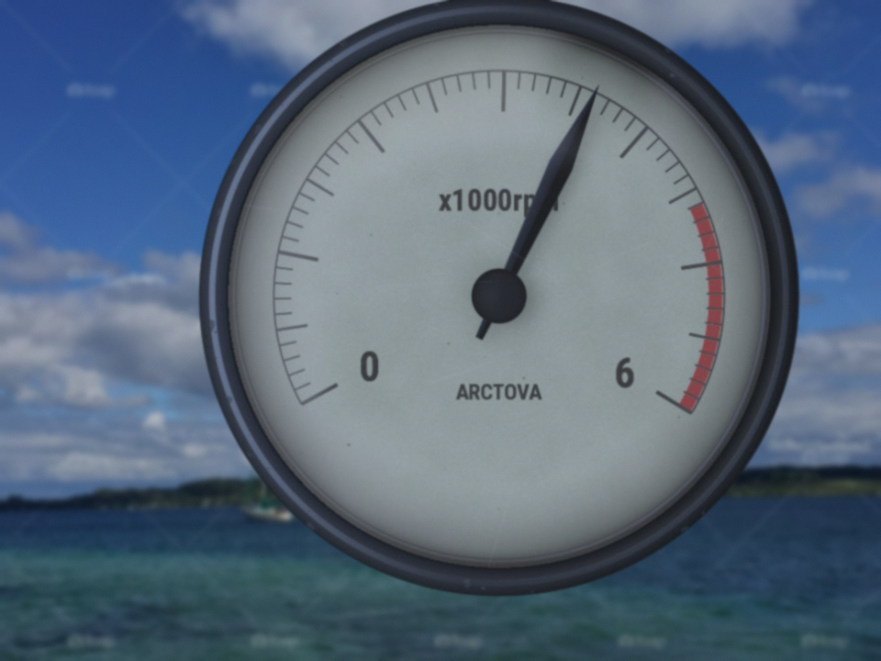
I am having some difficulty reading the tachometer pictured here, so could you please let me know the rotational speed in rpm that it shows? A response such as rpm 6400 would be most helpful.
rpm 3600
